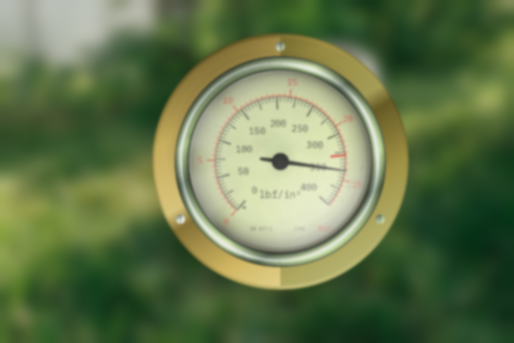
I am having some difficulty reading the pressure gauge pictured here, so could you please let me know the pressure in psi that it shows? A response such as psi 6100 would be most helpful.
psi 350
